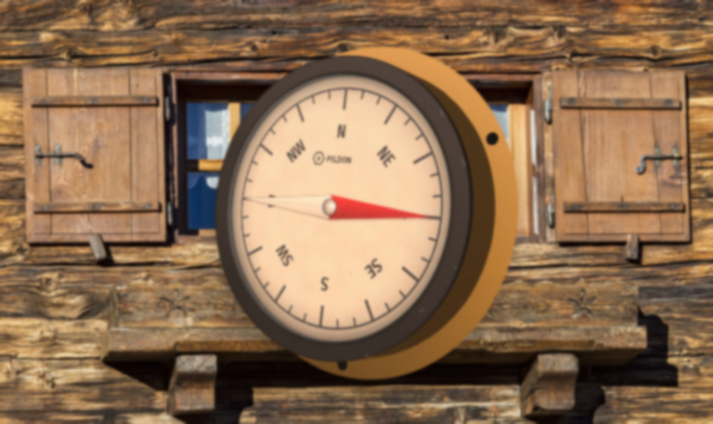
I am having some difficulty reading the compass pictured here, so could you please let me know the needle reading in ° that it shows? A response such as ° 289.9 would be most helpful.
° 90
